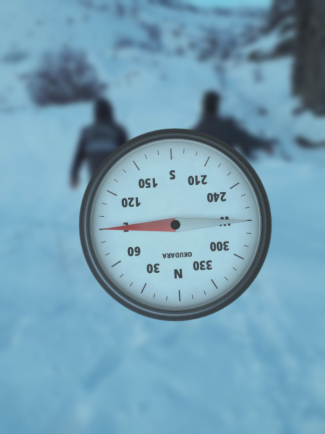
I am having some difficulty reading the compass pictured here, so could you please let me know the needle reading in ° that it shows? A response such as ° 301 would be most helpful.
° 90
